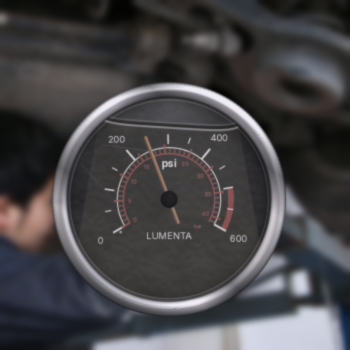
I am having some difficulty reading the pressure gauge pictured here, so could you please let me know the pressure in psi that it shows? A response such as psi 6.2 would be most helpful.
psi 250
